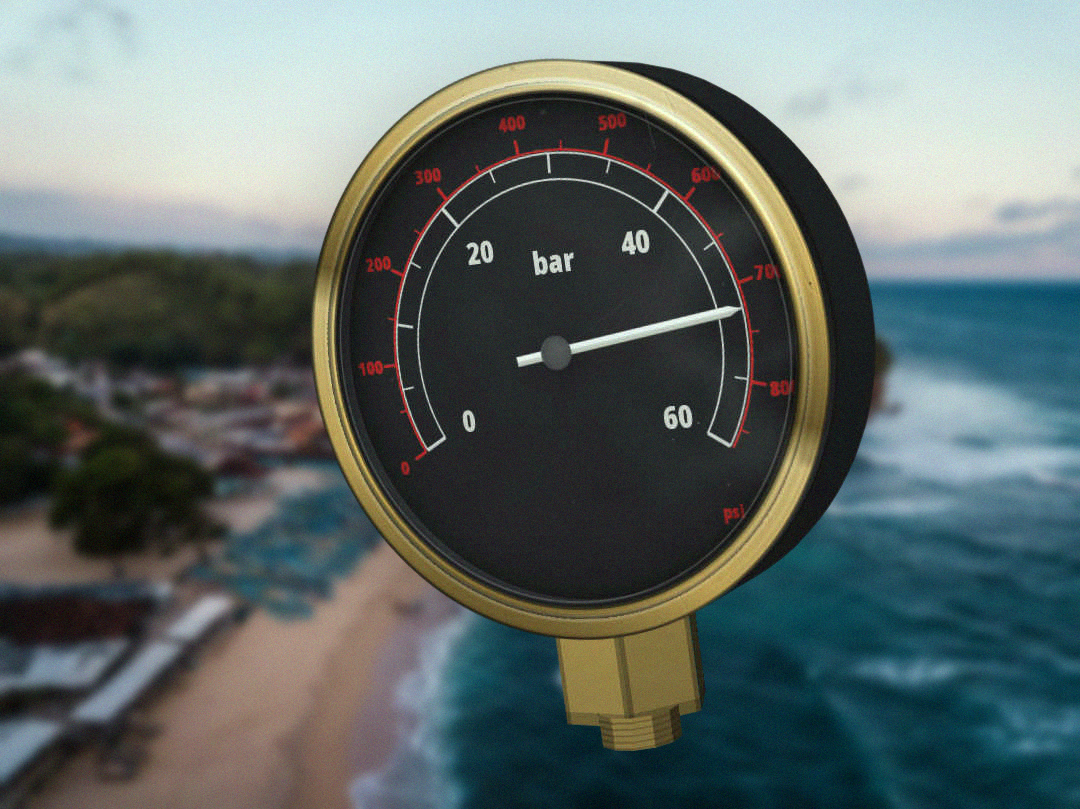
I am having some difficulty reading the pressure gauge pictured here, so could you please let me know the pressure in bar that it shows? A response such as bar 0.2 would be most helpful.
bar 50
